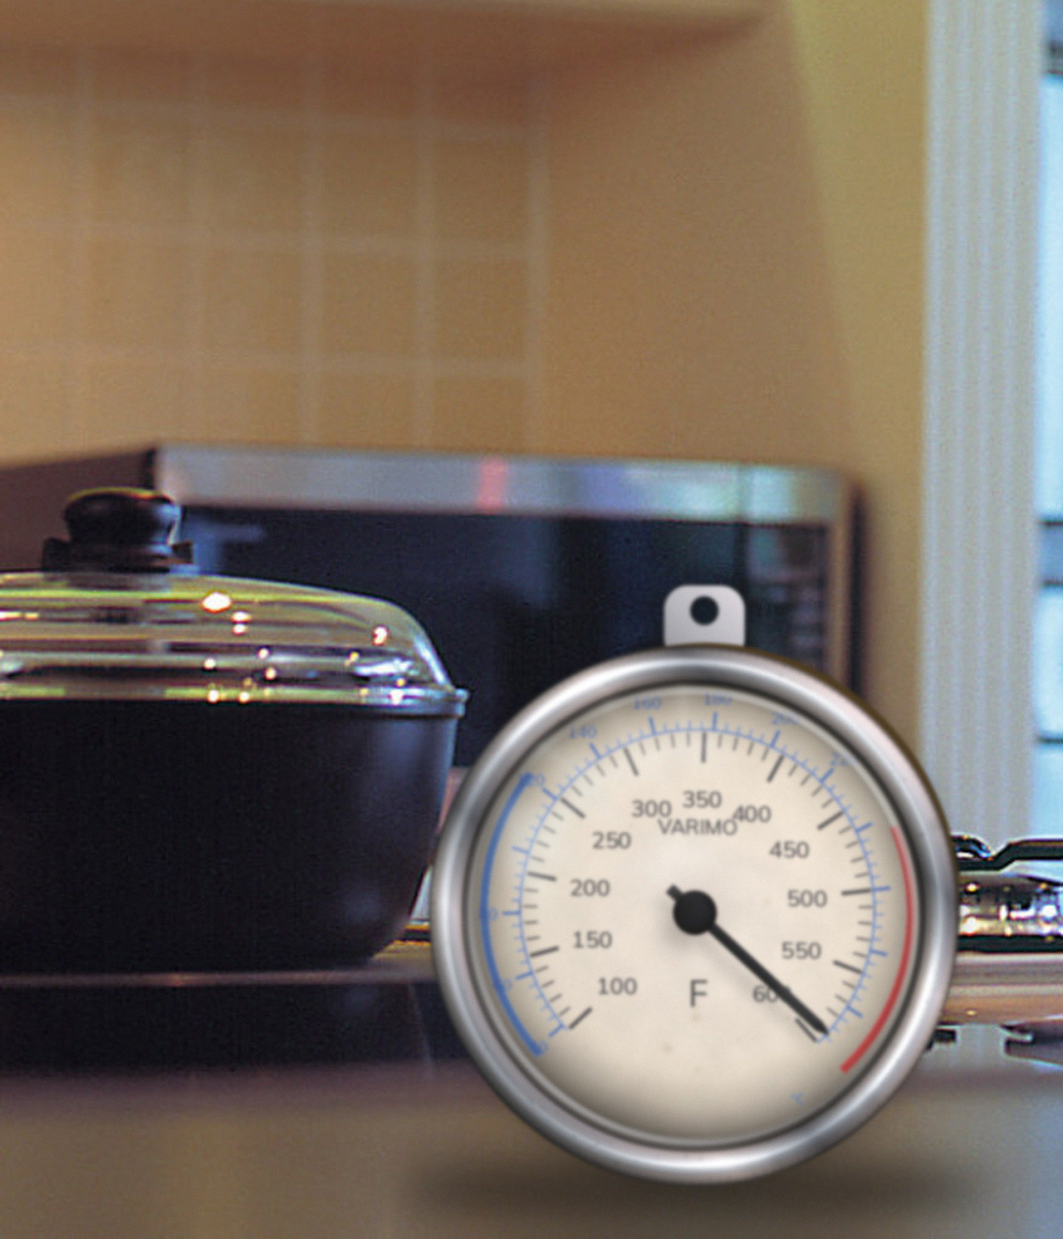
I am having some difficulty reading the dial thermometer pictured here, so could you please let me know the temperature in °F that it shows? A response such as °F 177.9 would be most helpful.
°F 590
